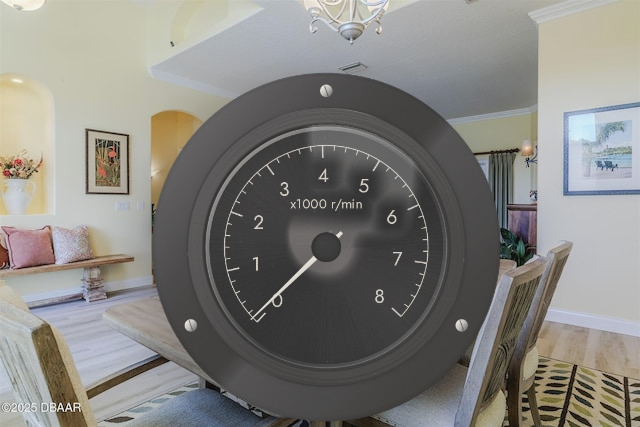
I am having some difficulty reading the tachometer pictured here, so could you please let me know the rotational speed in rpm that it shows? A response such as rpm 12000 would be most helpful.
rpm 100
